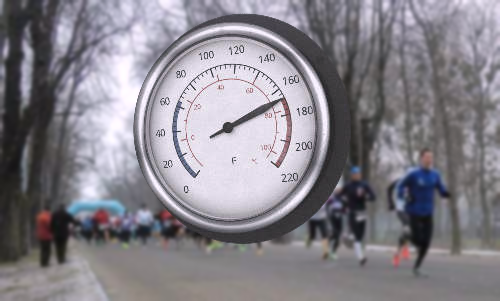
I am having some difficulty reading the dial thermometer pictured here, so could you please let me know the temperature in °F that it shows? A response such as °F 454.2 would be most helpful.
°F 168
